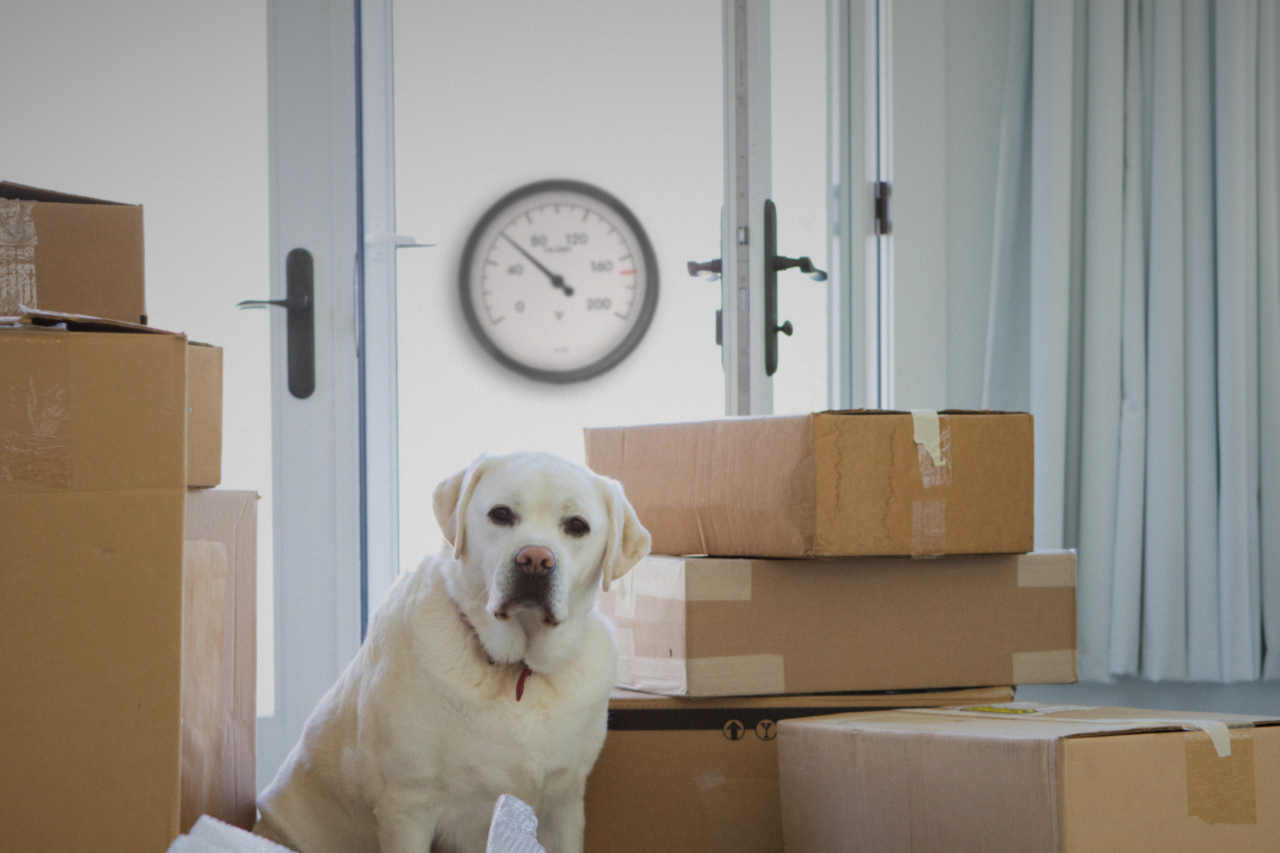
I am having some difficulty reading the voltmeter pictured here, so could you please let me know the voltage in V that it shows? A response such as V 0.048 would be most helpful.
V 60
